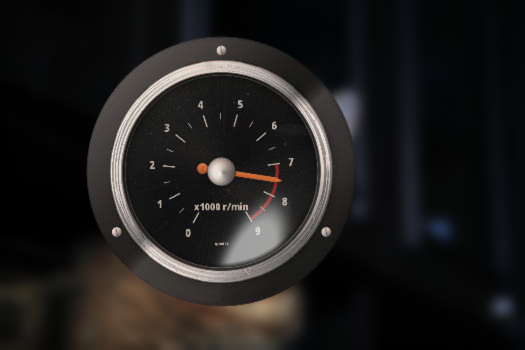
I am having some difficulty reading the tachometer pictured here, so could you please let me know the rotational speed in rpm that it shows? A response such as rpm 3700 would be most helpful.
rpm 7500
